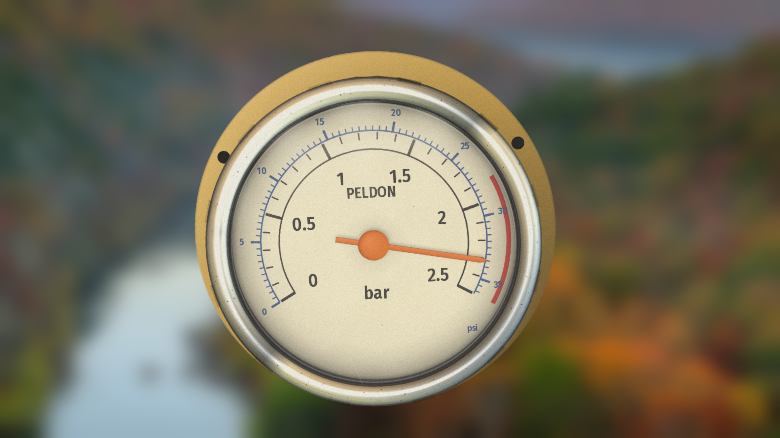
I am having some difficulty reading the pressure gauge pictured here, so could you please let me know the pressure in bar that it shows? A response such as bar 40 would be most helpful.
bar 2.3
